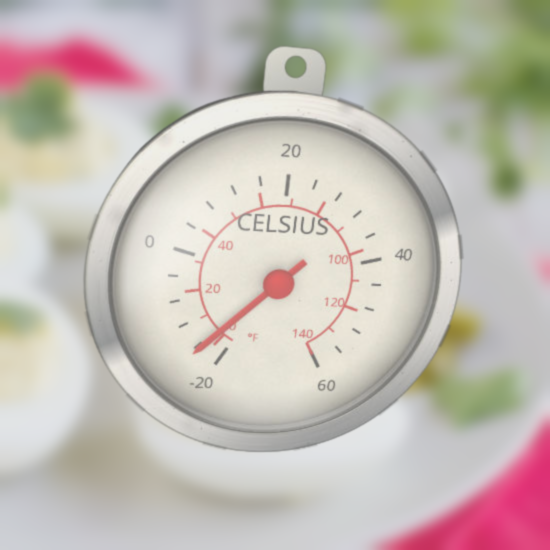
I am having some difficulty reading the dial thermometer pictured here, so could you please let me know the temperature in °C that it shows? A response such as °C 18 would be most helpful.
°C -16
